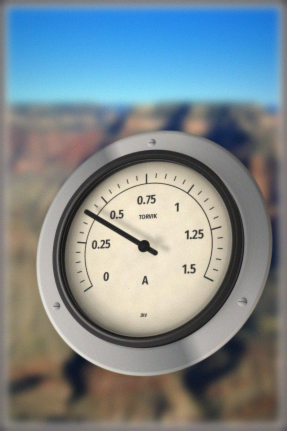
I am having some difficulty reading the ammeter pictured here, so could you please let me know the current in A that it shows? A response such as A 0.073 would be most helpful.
A 0.4
